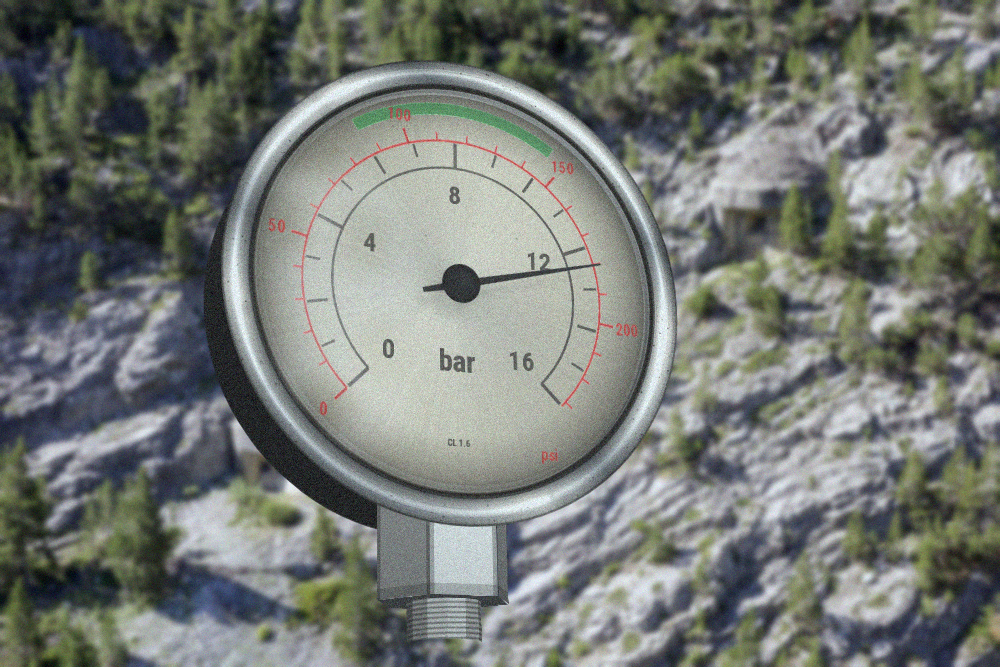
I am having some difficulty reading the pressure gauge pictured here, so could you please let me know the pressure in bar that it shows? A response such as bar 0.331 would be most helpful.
bar 12.5
